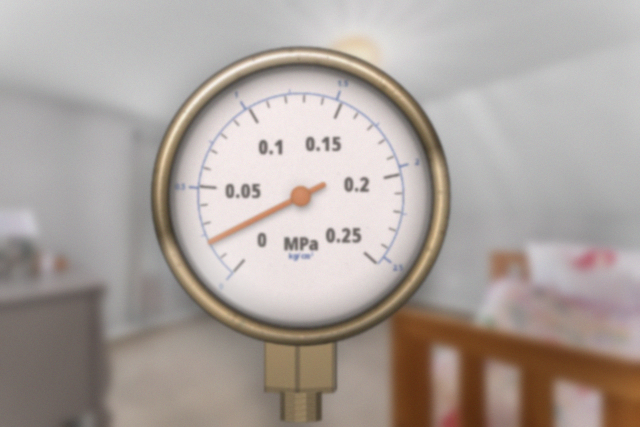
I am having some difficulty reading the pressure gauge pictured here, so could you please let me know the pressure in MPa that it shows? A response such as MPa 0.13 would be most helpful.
MPa 0.02
